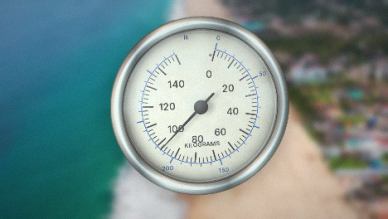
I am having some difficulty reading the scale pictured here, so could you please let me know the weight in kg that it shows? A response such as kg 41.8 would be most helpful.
kg 98
